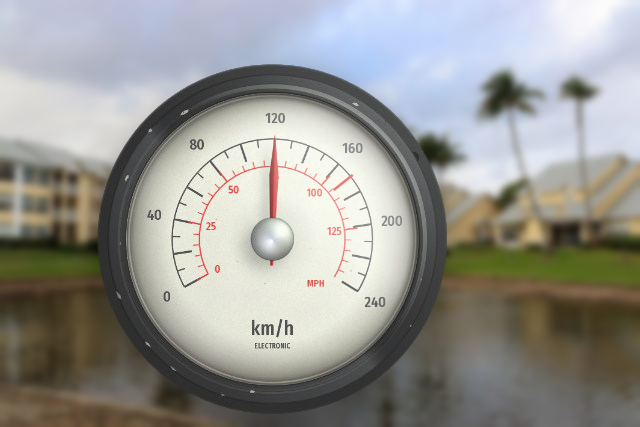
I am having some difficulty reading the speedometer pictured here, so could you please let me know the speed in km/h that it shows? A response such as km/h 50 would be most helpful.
km/h 120
